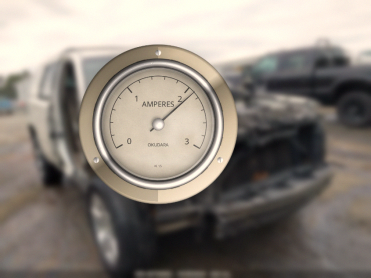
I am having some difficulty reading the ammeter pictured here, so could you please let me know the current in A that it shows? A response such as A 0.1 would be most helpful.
A 2.1
